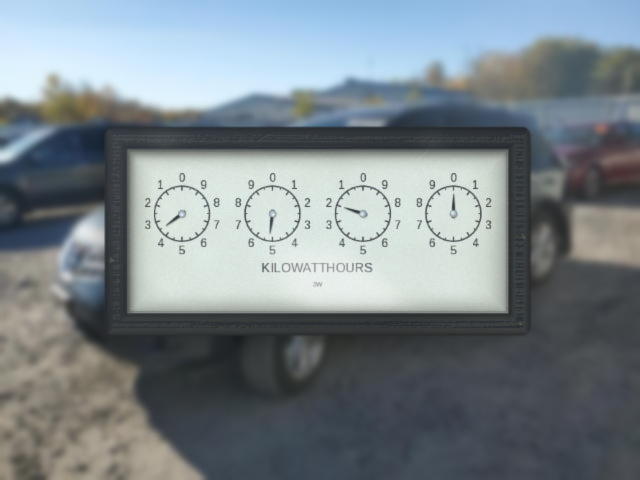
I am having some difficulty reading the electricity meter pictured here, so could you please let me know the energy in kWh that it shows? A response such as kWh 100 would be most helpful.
kWh 3520
